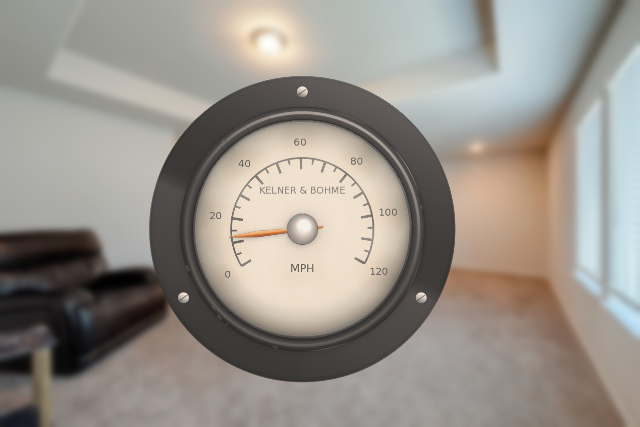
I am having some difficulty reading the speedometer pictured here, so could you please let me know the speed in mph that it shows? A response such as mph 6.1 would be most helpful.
mph 12.5
